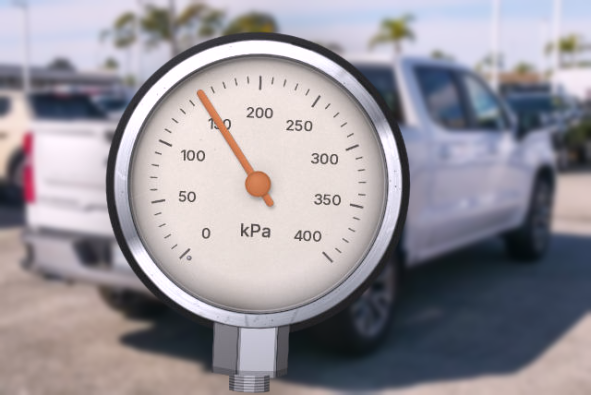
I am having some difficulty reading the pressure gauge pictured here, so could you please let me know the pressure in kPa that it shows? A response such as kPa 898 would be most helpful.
kPa 150
